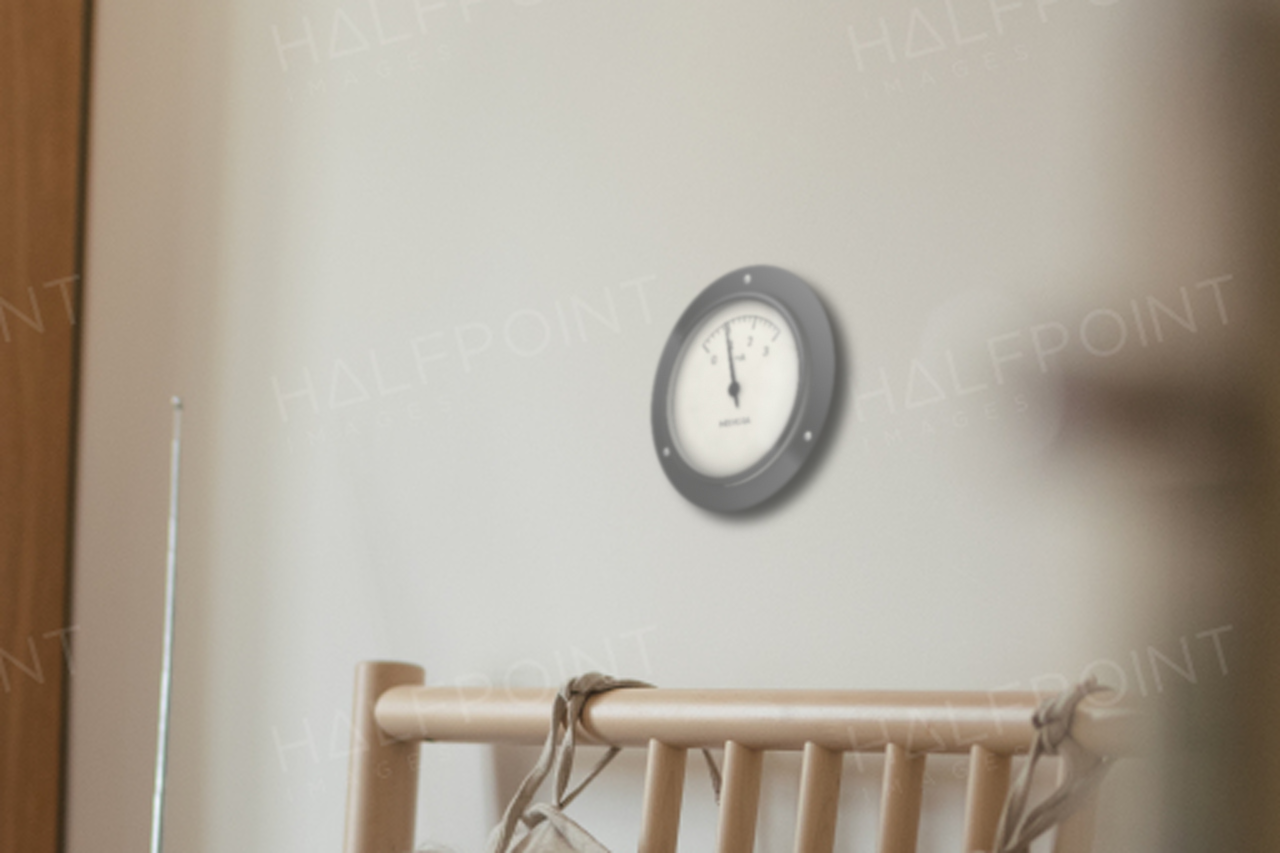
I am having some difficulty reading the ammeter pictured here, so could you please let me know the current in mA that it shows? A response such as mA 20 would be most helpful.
mA 1
